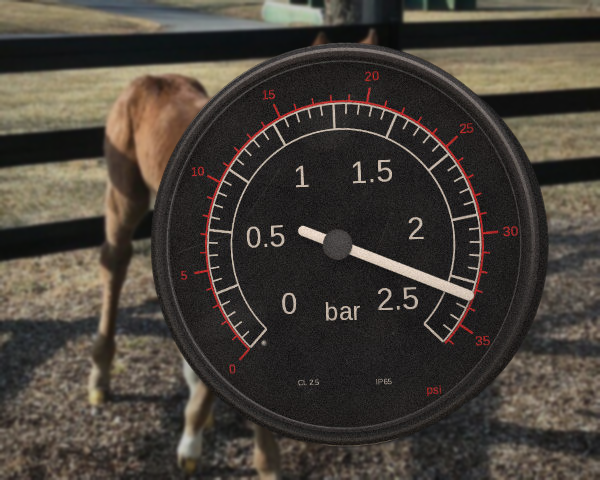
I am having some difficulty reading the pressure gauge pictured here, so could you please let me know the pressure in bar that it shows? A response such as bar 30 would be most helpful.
bar 2.3
